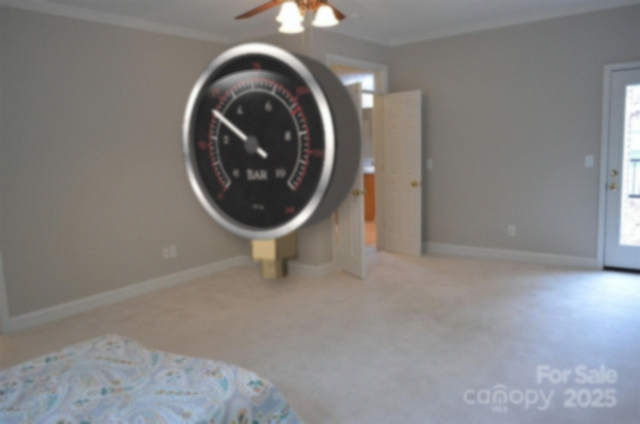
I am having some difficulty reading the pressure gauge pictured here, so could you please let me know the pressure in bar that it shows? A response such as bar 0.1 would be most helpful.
bar 3
